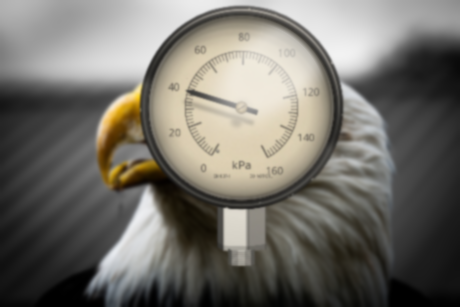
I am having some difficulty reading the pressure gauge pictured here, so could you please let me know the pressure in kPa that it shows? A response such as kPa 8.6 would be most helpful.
kPa 40
